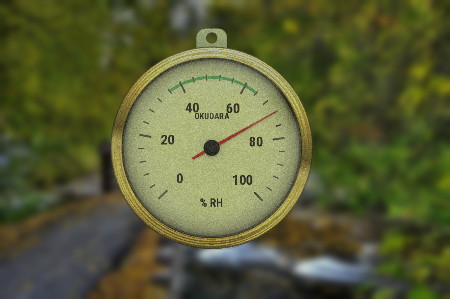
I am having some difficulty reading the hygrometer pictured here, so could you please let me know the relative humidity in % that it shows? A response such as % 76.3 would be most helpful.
% 72
